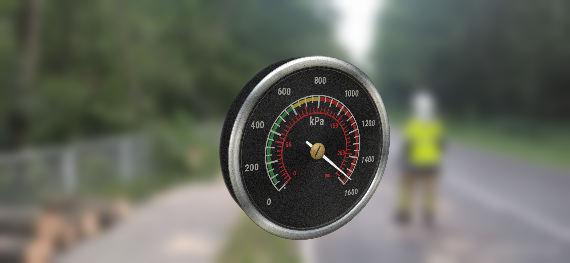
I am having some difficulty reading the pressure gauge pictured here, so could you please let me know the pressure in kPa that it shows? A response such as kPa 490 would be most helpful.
kPa 1550
